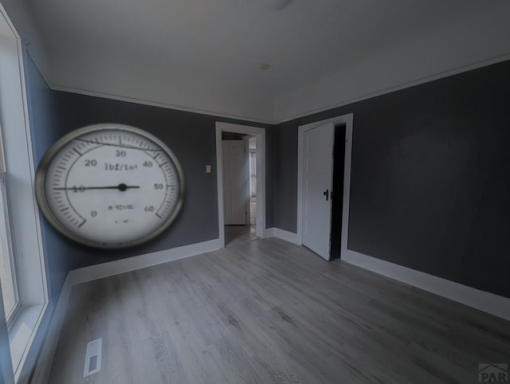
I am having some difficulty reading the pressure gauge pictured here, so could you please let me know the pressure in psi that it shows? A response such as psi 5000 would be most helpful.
psi 10
